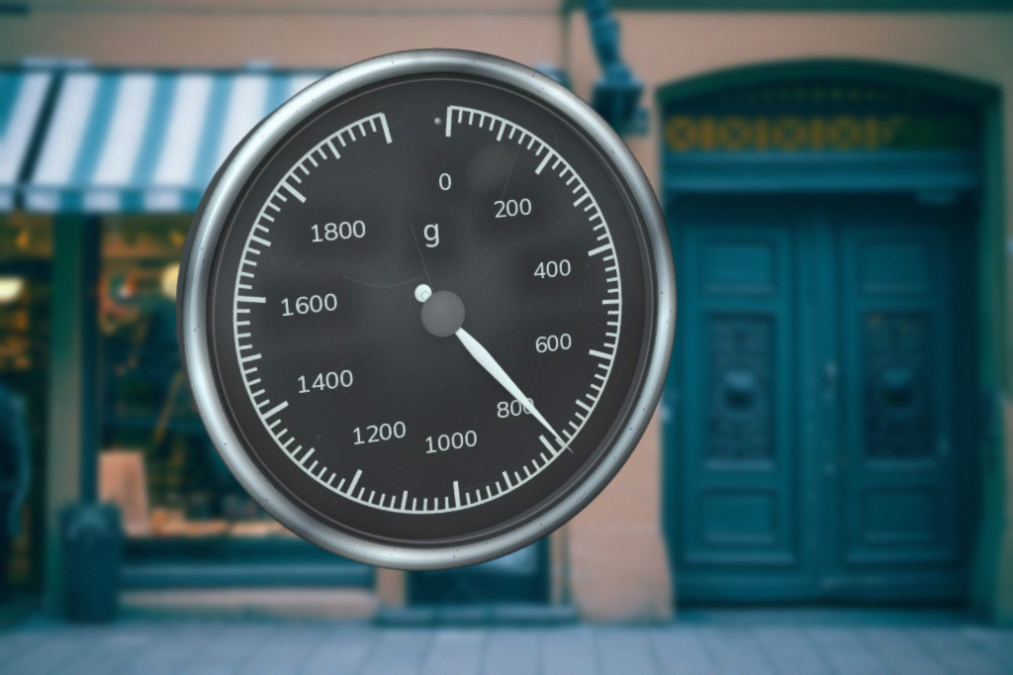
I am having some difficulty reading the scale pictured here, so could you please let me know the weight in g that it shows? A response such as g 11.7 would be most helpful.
g 780
